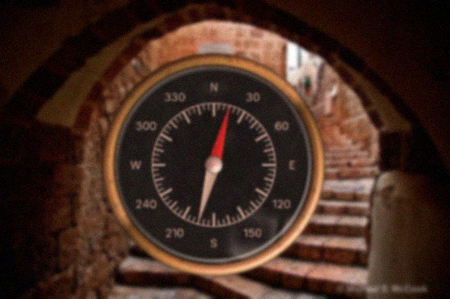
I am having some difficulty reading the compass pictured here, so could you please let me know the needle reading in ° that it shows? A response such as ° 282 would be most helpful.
° 15
